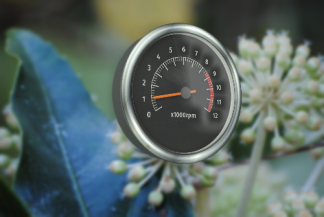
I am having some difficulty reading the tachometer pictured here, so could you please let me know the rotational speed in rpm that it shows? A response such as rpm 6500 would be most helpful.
rpm 1000
